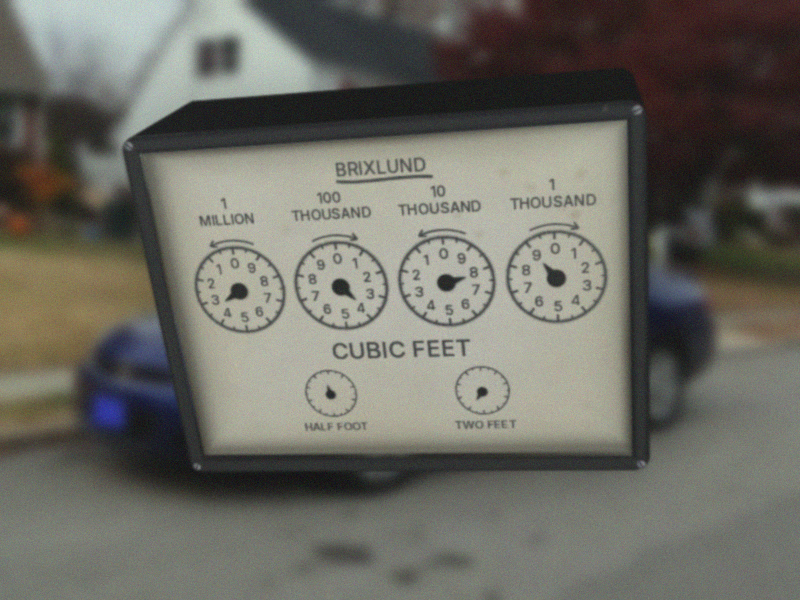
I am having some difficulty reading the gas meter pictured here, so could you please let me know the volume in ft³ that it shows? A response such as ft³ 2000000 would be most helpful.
ft³ 337900
